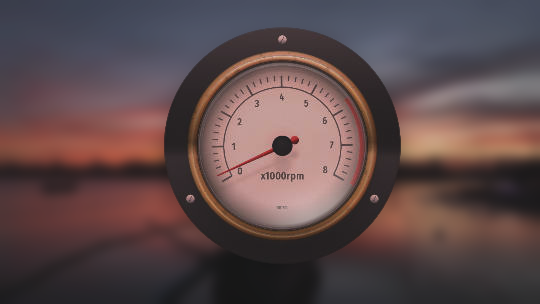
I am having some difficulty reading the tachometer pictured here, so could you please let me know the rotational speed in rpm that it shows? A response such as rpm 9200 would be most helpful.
rpm 200
